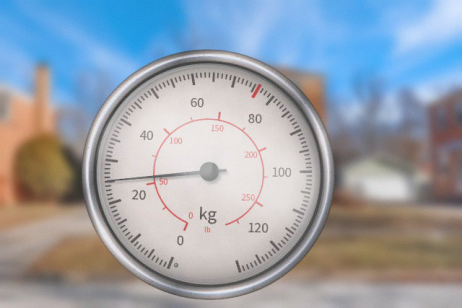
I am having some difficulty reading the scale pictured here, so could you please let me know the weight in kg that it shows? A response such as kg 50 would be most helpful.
kg 25
